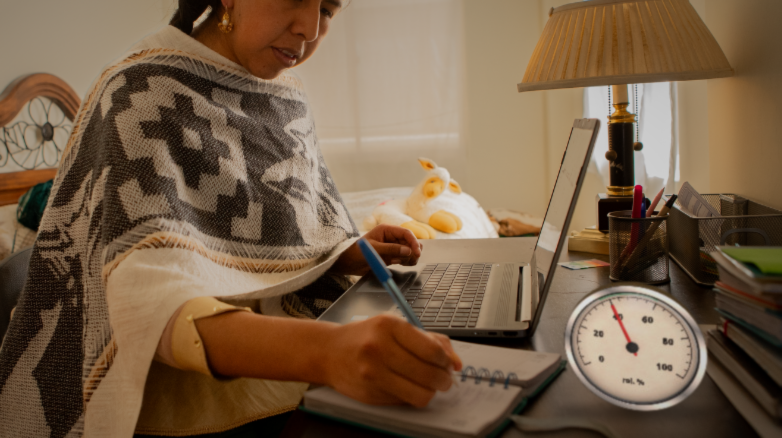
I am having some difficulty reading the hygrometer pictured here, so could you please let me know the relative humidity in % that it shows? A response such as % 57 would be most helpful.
% 40
